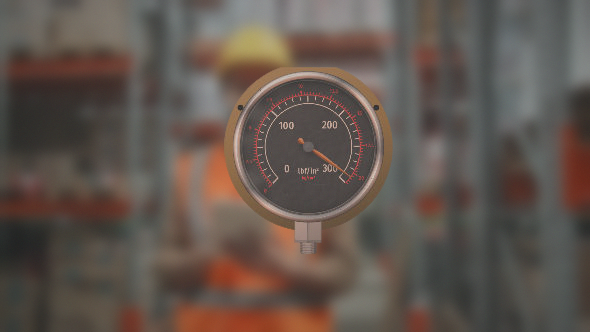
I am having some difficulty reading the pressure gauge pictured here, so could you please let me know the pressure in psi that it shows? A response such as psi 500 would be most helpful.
psi 290
